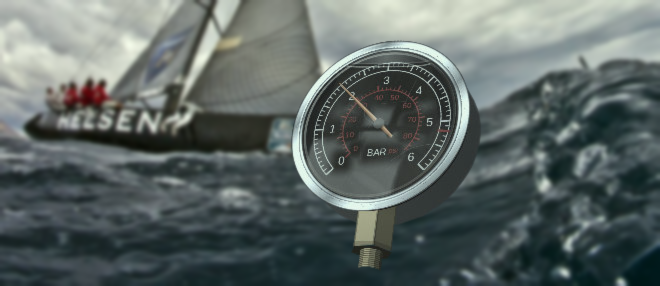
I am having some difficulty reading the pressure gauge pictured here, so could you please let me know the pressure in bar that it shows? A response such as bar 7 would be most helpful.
bar 2
